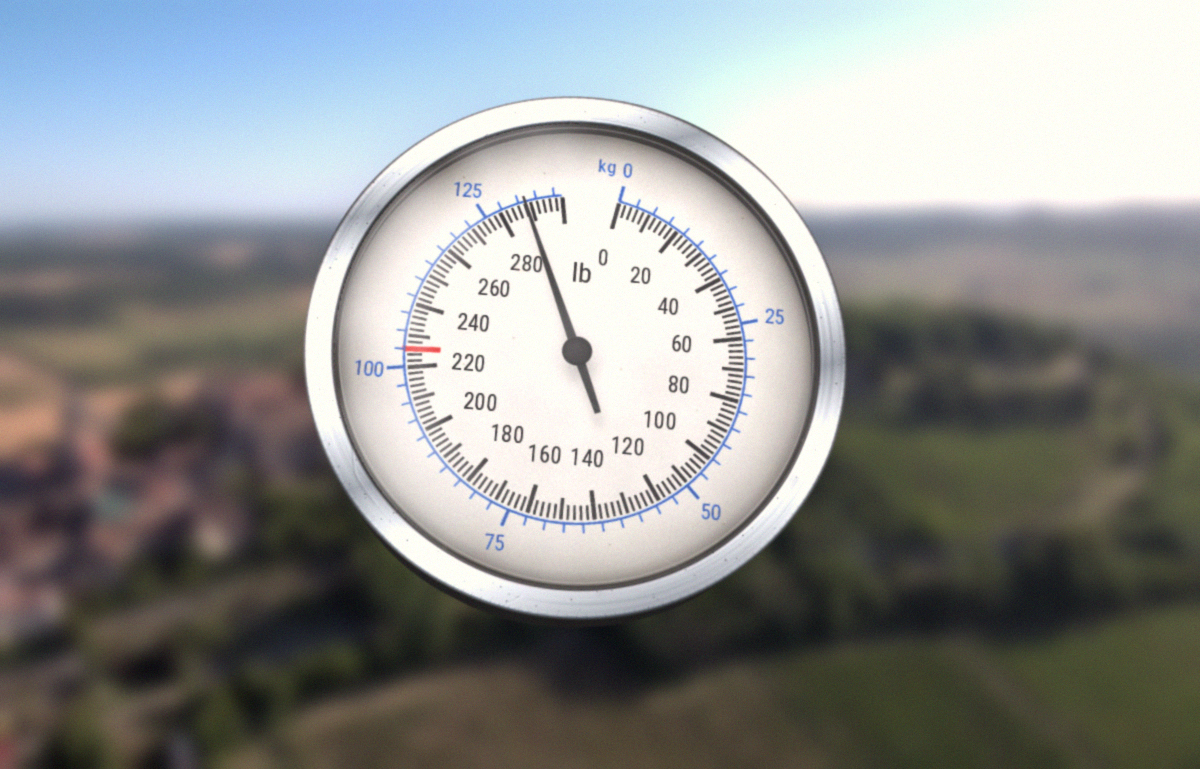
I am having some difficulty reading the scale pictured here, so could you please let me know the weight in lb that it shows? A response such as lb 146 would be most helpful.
lb 288
